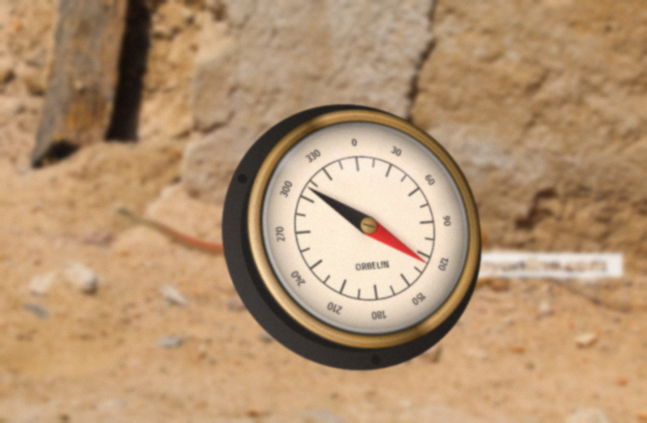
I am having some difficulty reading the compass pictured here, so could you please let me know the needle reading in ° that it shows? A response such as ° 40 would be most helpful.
° 127.5
